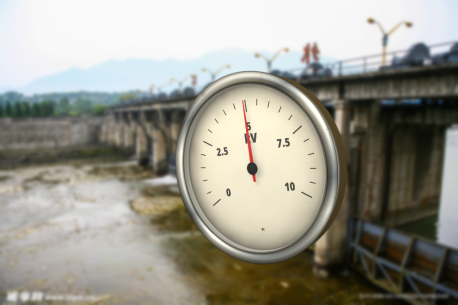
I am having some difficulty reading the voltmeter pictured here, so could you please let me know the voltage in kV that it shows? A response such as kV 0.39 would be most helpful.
kV 5
